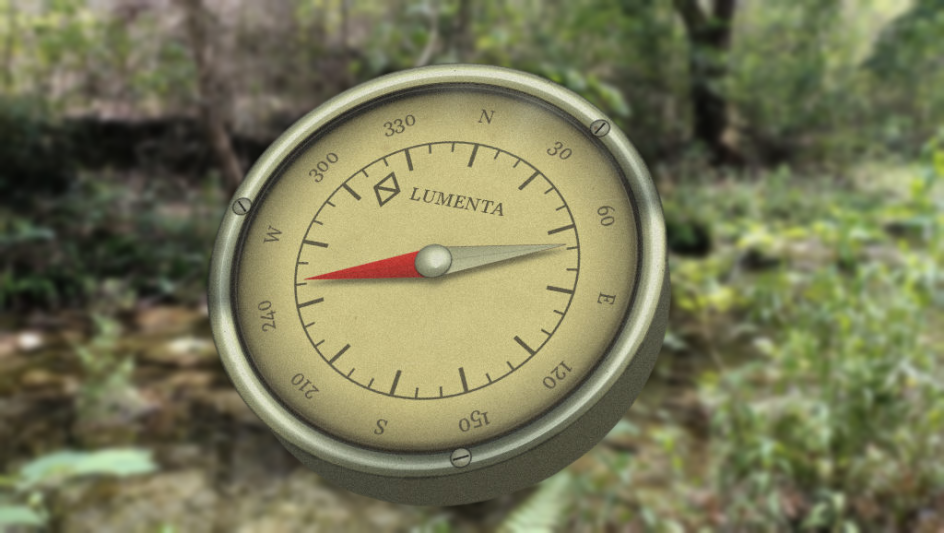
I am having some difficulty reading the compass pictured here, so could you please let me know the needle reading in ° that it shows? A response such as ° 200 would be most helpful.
° 250
